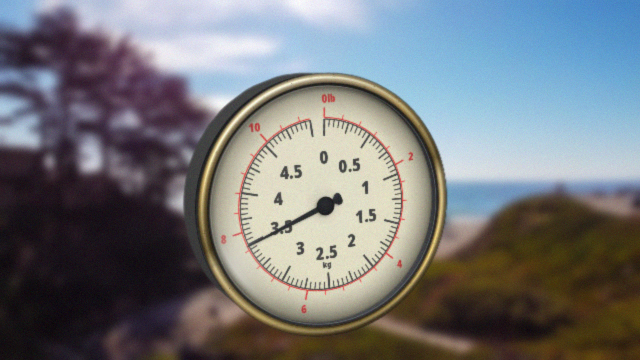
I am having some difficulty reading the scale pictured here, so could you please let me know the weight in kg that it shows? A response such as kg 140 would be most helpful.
kg 3.5
